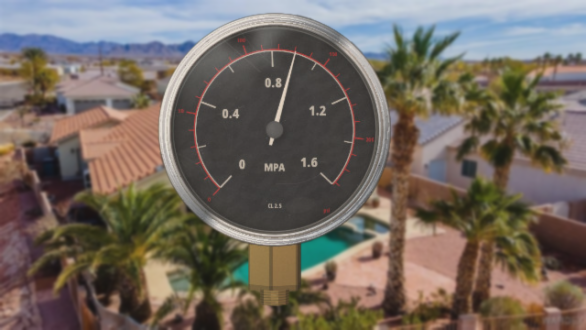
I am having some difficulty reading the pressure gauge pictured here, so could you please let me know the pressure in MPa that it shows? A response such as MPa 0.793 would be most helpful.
MPa 0.9
